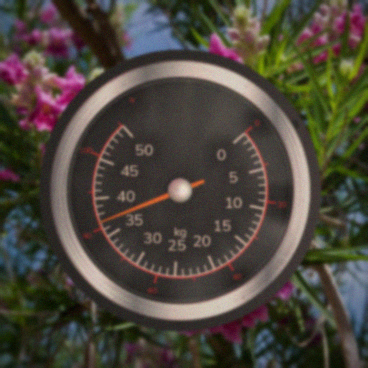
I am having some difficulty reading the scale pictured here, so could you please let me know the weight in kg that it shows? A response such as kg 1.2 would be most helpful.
kg 37
